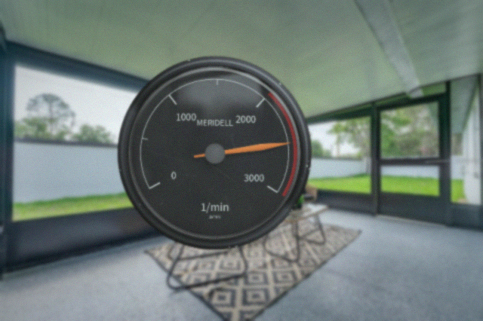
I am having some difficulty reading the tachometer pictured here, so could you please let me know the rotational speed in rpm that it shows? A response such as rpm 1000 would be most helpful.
rpm 2500
